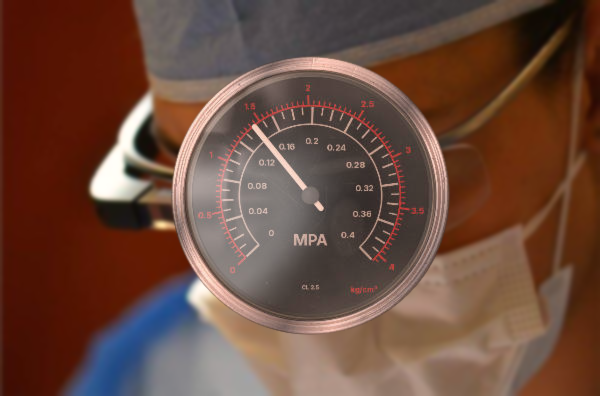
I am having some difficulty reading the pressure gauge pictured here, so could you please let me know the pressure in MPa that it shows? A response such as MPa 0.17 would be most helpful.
MPa 0.14
